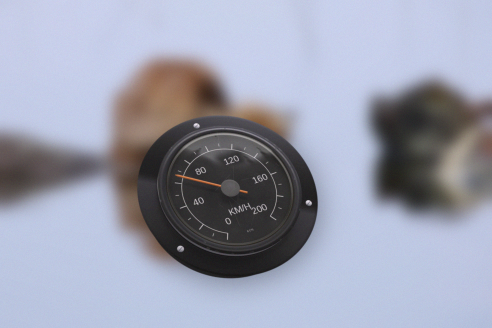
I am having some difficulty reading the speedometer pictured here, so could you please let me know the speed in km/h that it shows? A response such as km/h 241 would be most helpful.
km/h 65
